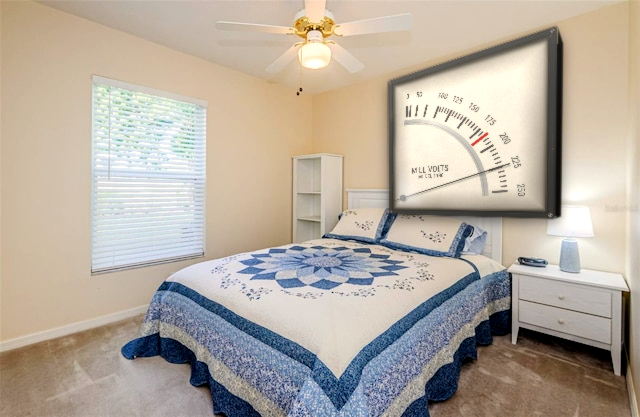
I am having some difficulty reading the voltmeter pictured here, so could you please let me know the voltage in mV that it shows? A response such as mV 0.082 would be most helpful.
mV 225
